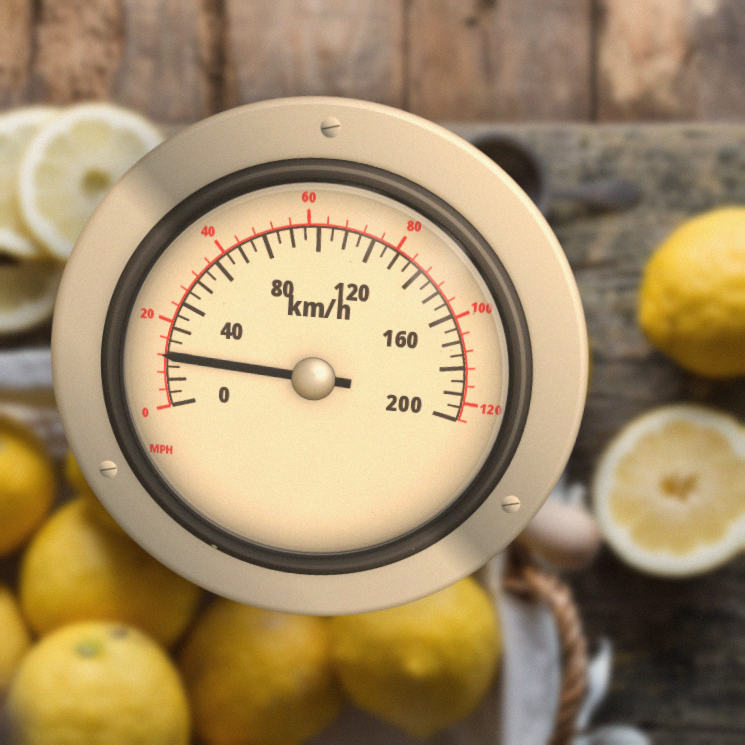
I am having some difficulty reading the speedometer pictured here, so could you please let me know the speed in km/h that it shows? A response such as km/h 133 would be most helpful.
km/h 20
